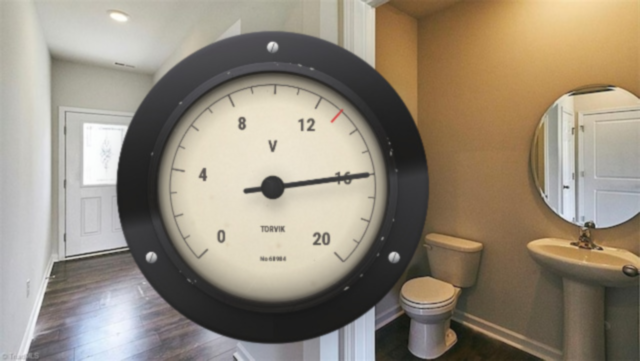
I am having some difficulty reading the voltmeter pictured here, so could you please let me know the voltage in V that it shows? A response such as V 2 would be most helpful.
V 16
